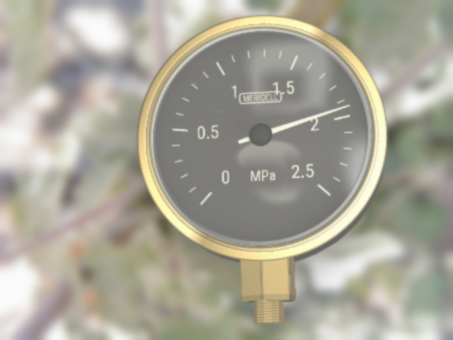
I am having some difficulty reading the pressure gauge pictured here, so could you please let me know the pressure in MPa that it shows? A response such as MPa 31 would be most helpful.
MPa 1.95
